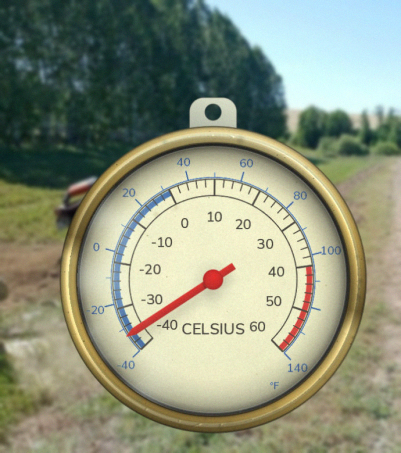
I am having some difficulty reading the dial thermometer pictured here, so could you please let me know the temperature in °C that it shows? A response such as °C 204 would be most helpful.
°C -36
